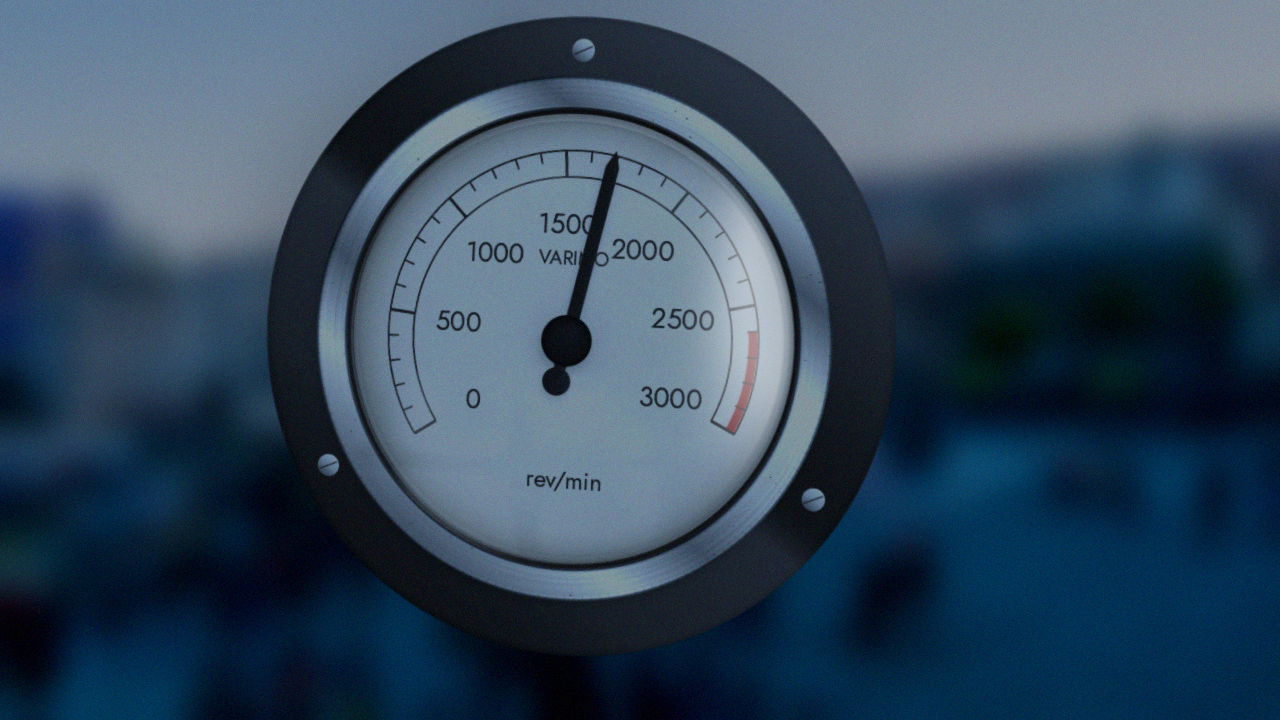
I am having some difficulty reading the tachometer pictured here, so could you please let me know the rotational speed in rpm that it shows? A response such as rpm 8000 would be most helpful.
rpm 1700
